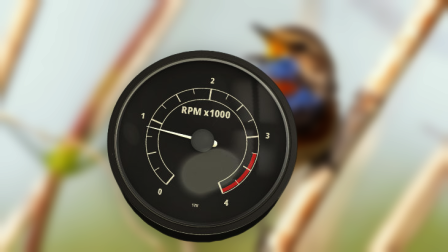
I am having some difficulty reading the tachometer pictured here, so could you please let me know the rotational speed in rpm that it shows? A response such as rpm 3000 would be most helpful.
rpm 875
